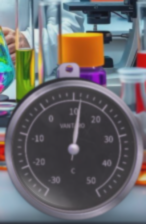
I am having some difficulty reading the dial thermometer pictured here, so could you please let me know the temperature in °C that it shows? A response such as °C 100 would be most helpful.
°C 12
